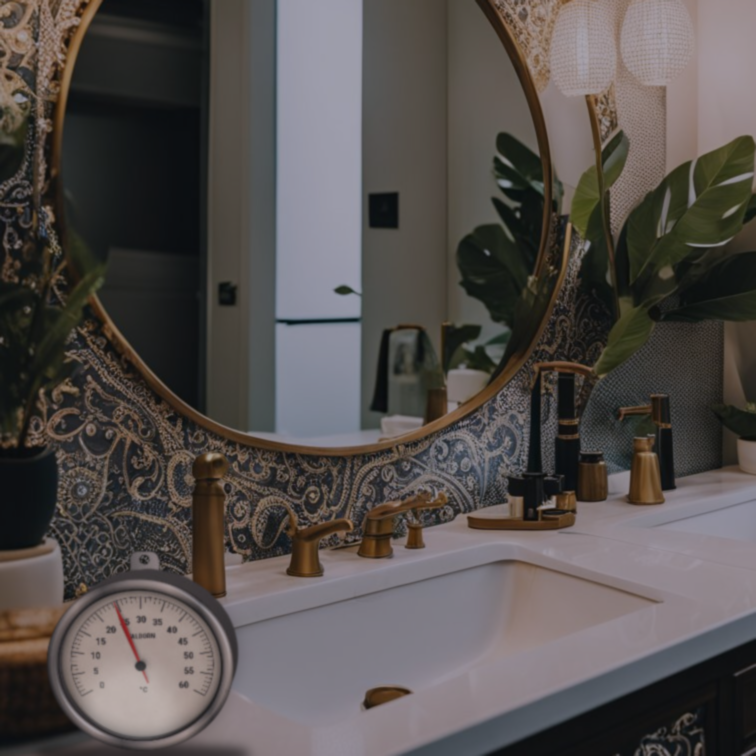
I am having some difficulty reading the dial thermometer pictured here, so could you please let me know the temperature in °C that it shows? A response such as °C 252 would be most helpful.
°C 25
